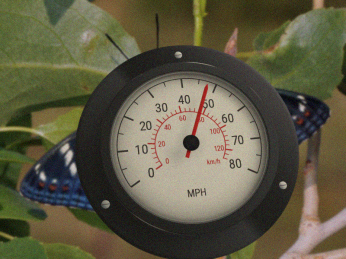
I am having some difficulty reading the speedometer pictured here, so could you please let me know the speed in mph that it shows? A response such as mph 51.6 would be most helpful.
mph 47.5
